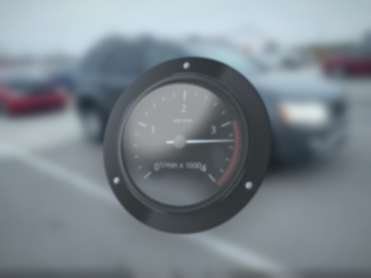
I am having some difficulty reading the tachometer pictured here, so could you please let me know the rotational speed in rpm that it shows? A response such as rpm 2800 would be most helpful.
rpm 3300
